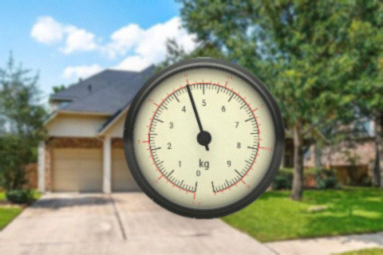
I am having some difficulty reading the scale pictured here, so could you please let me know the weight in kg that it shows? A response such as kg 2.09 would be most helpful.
kg 4.5
